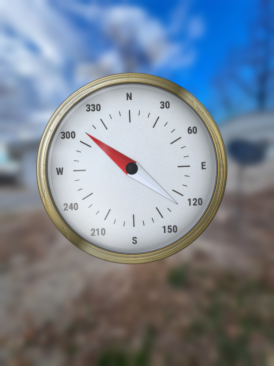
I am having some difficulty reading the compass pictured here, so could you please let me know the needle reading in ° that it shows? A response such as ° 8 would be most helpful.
° 310
